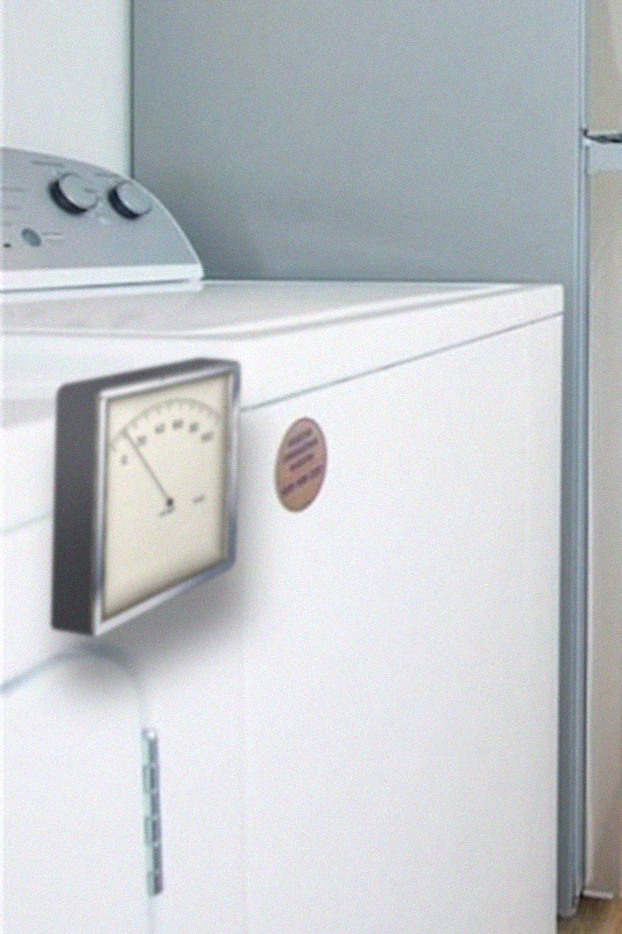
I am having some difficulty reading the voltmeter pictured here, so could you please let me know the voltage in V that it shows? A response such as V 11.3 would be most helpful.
V 10
